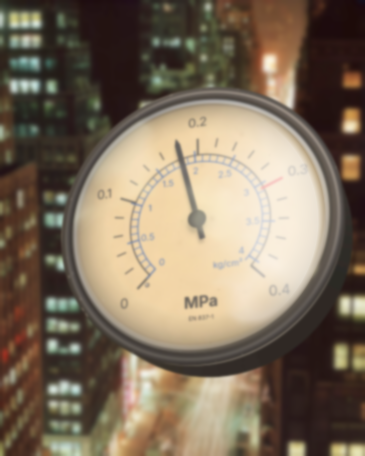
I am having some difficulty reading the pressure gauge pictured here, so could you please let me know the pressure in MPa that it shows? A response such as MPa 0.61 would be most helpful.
MPa 0.18
